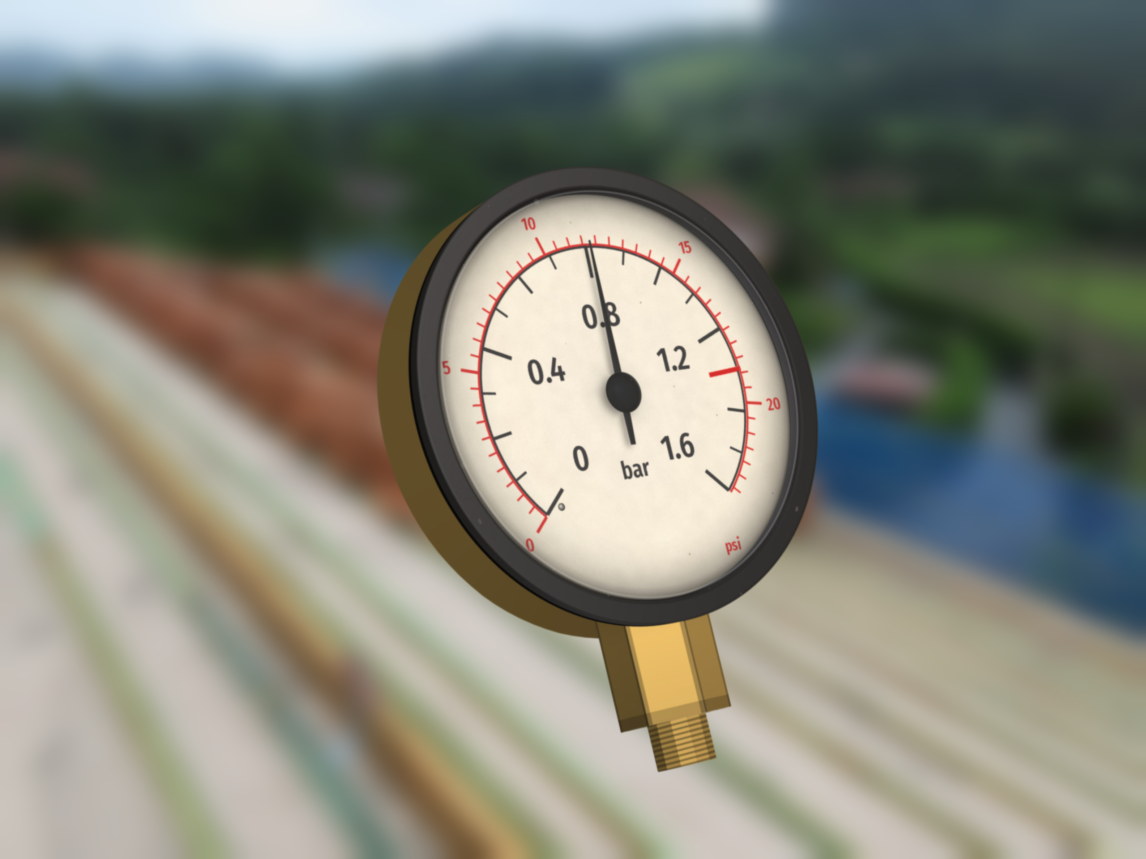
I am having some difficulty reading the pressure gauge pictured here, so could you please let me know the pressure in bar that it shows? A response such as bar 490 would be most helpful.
bar 0.8
